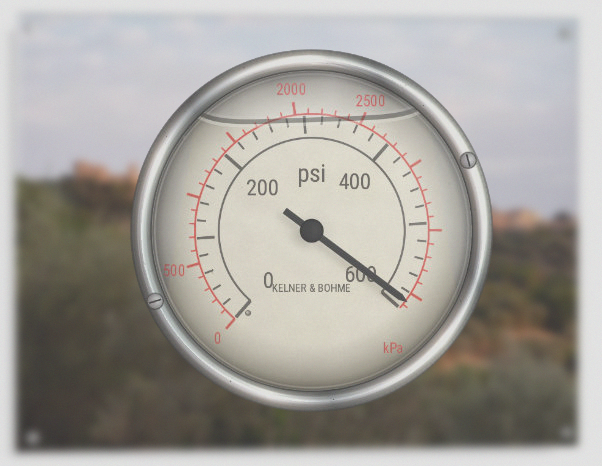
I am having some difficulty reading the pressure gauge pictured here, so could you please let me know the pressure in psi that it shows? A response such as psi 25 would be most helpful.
psi 590
